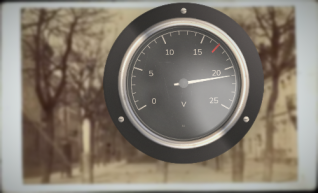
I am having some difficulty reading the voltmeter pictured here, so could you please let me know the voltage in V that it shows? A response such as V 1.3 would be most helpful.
V 21
